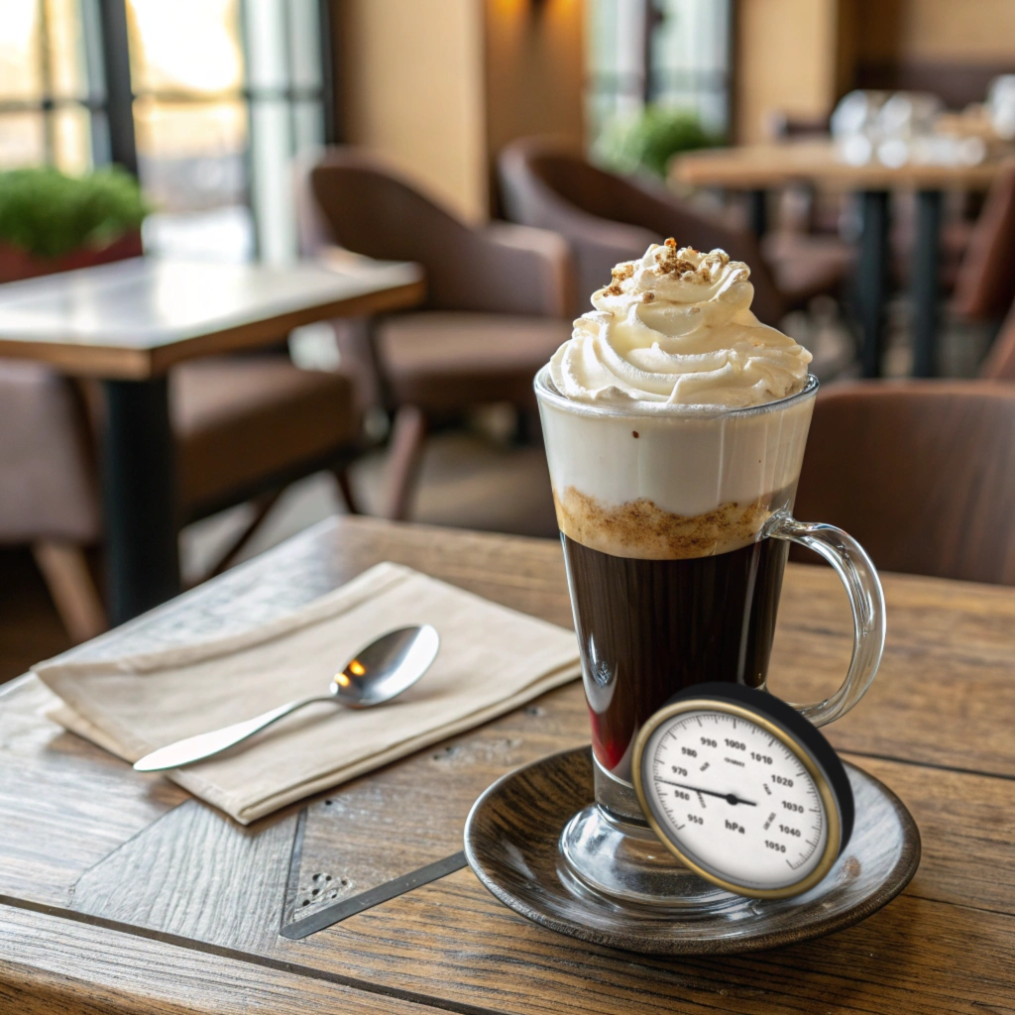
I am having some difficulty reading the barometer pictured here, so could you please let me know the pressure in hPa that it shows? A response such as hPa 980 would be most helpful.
hPa 965
